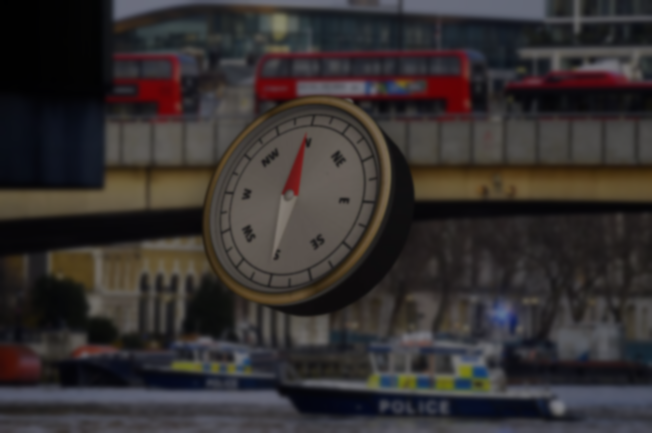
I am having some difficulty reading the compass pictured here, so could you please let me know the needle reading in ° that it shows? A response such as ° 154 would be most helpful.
° 0
